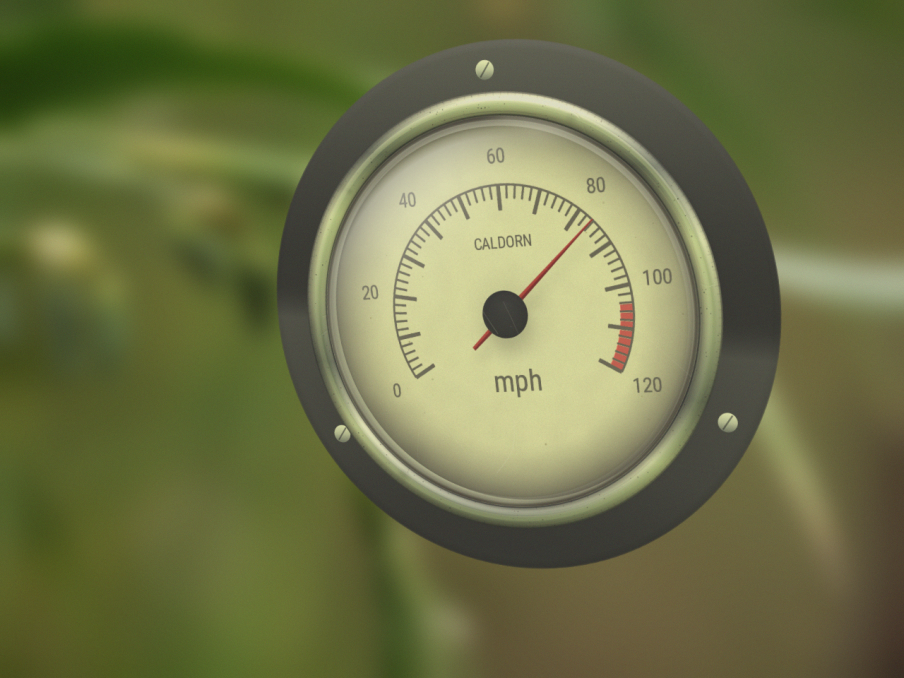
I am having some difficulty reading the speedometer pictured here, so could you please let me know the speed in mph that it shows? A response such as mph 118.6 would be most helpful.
mph 84
